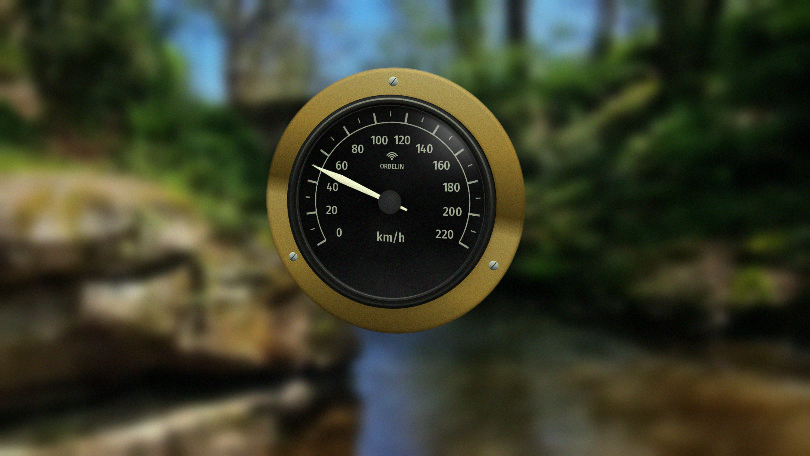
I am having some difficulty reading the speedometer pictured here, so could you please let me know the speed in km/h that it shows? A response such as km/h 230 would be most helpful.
km/h 50
